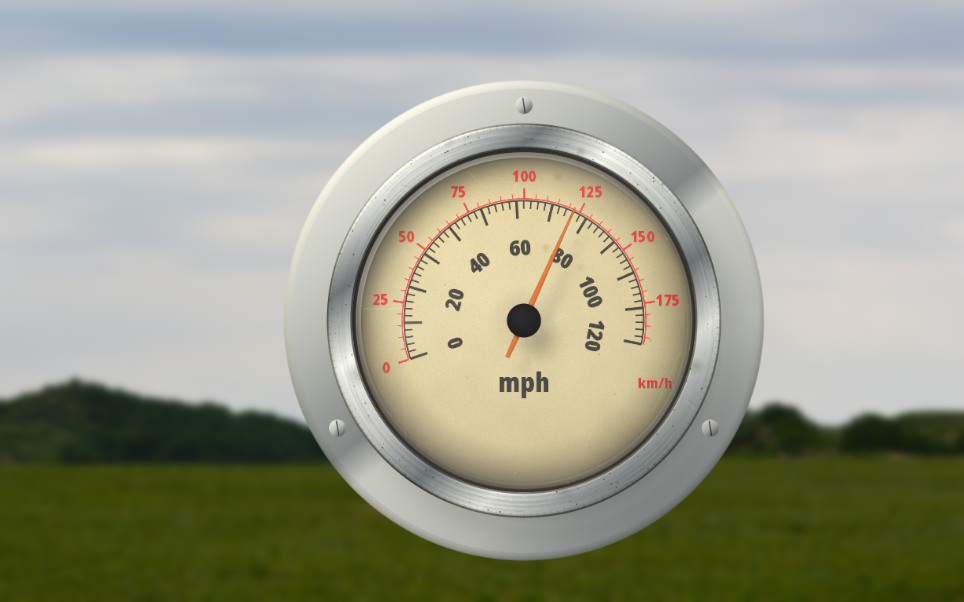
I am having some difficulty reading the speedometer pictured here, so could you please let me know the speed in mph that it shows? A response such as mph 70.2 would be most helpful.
mph 76
